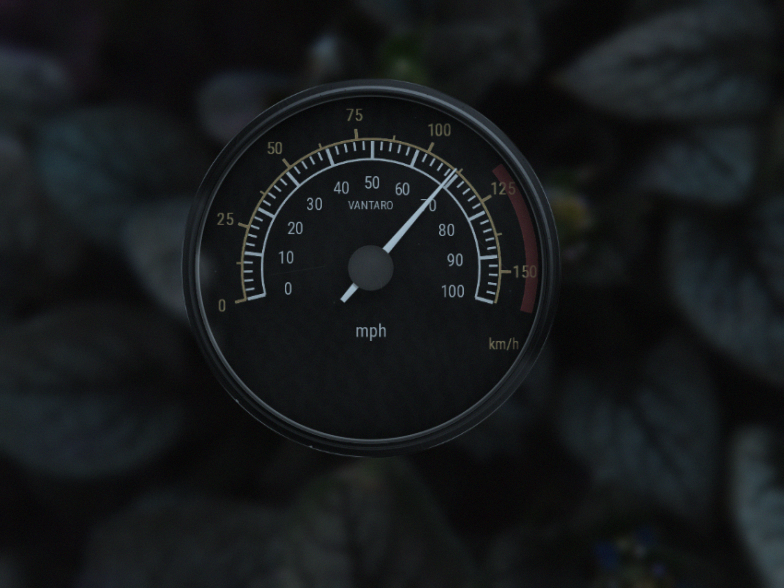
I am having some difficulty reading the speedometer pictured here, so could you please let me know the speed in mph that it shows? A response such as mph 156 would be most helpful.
mph 69
